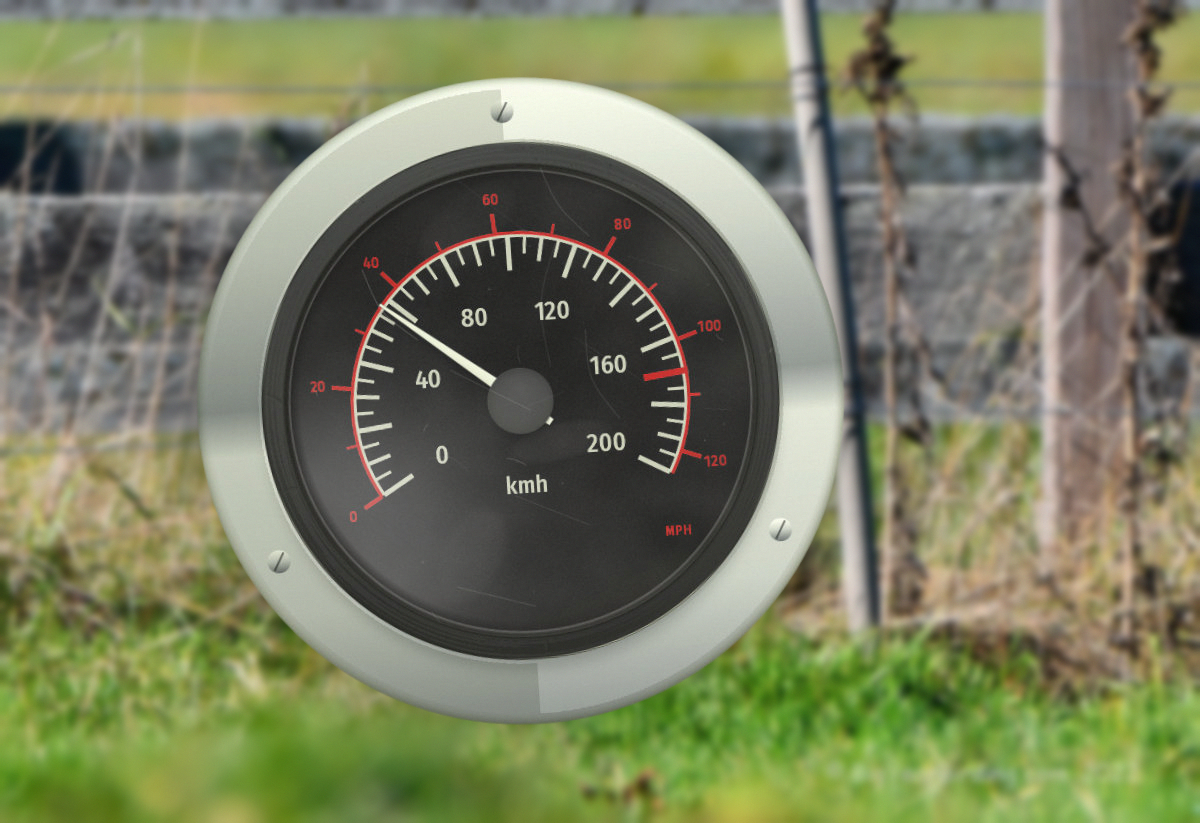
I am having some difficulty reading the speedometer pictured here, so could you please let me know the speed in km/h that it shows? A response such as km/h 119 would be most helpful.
km/h 57.5
